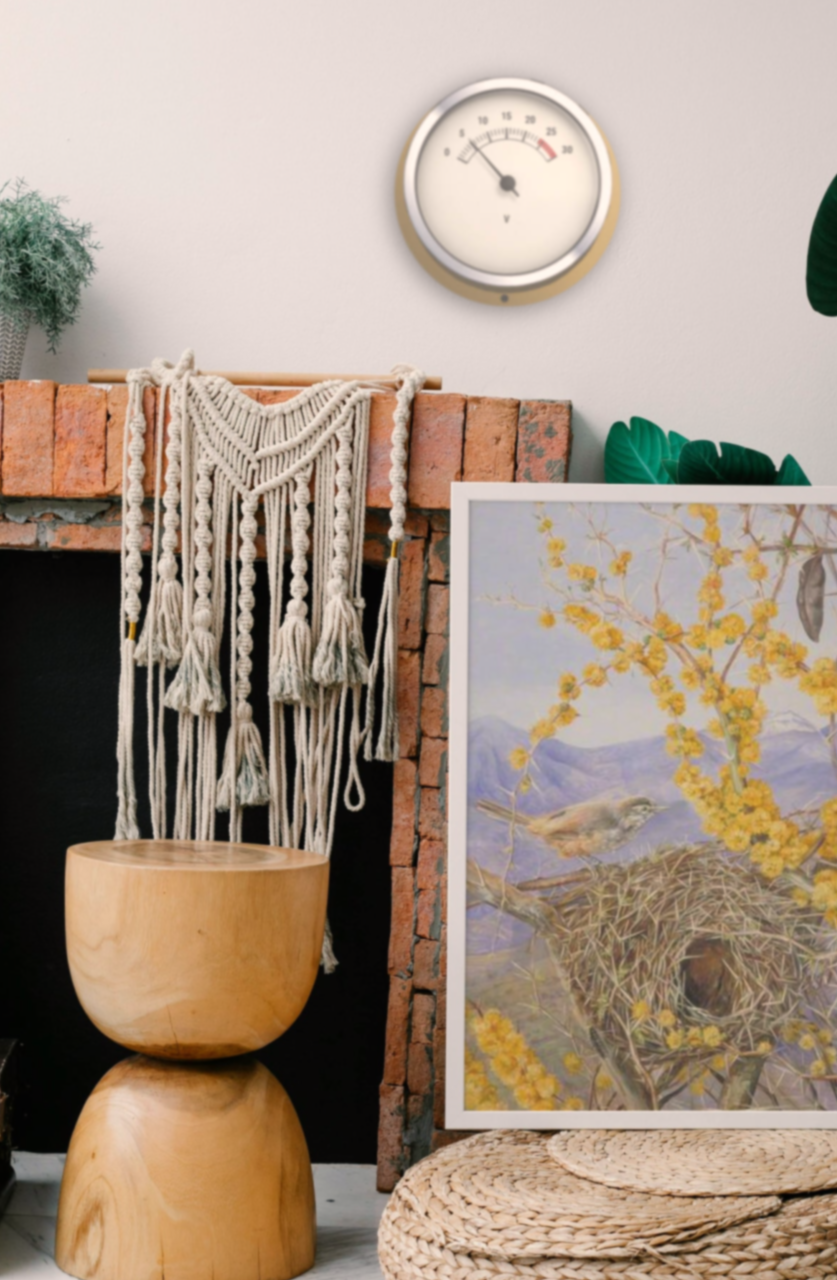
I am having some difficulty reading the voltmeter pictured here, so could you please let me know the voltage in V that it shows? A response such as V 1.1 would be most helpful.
V 5
